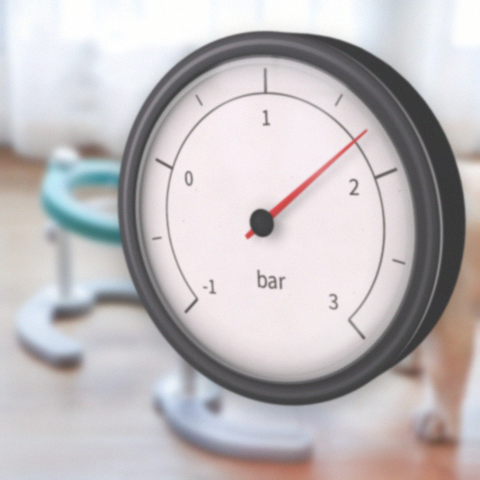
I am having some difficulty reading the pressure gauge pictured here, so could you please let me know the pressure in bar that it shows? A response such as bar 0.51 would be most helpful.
bar 1.75
